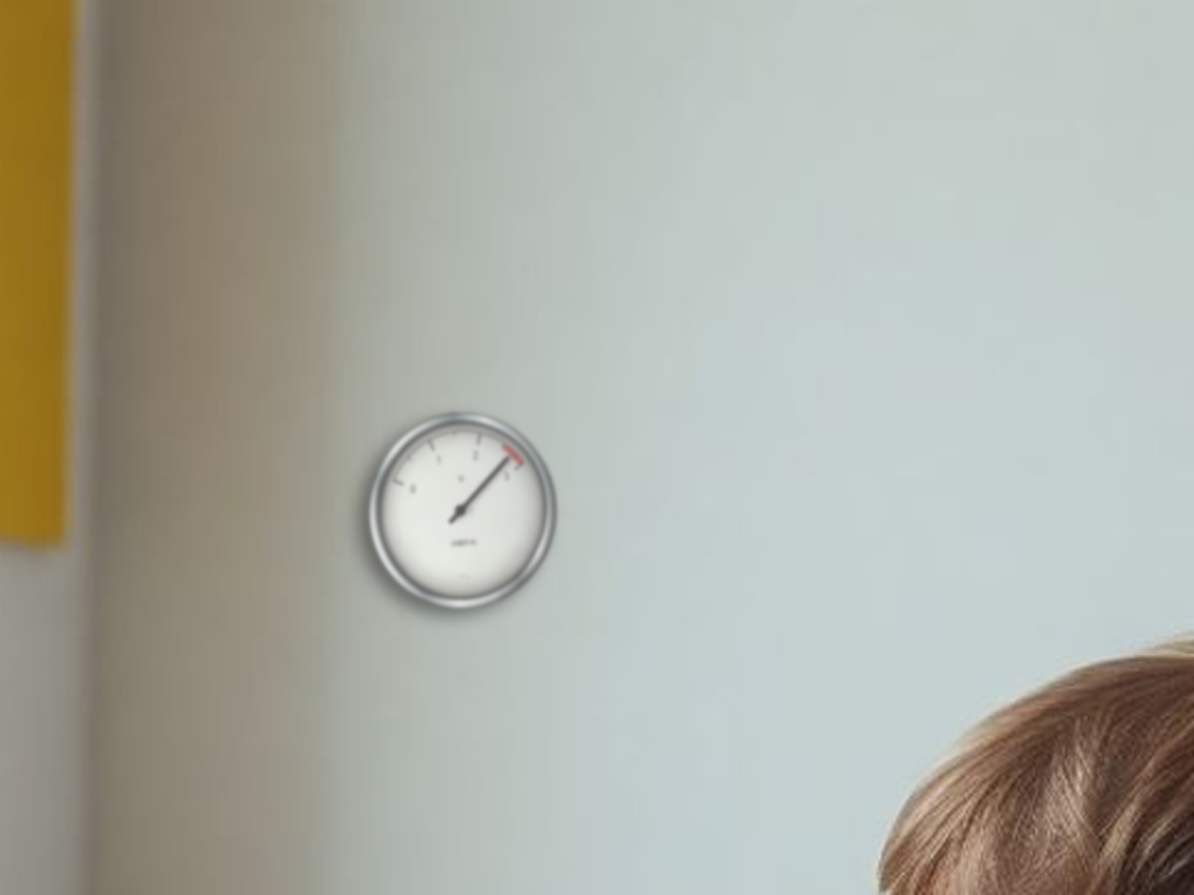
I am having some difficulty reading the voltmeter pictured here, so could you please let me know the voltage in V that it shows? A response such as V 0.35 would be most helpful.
V 2.75
